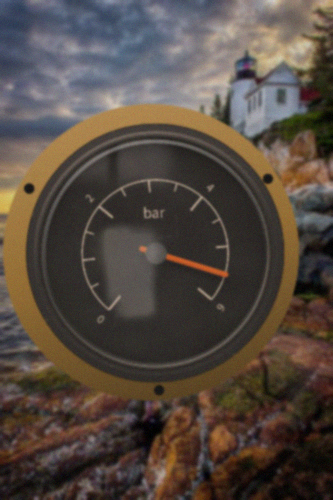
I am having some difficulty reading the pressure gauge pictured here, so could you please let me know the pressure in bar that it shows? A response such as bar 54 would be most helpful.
bar 5.5
